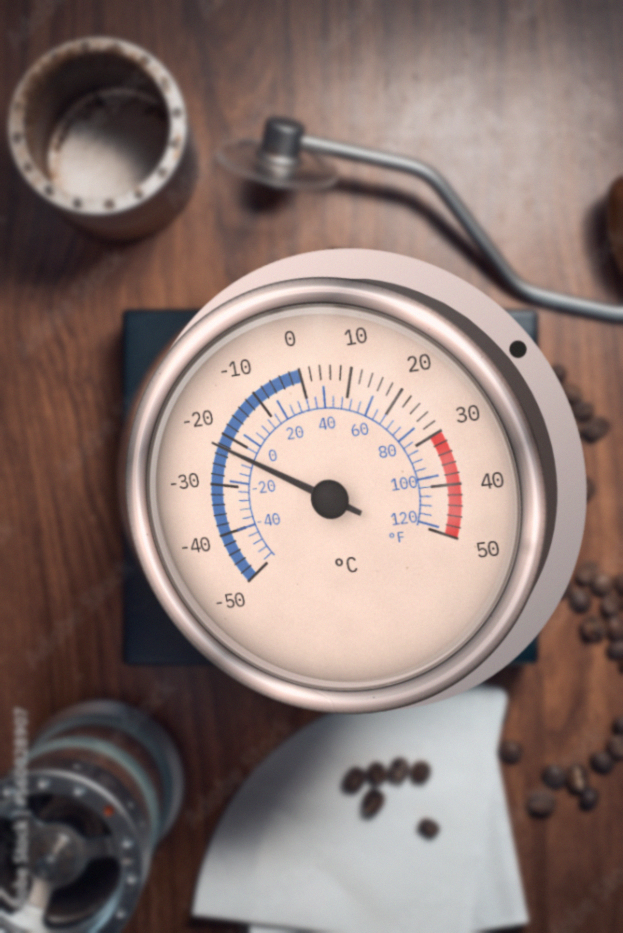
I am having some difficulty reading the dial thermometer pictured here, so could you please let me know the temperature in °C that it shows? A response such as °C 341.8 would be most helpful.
°C -22
